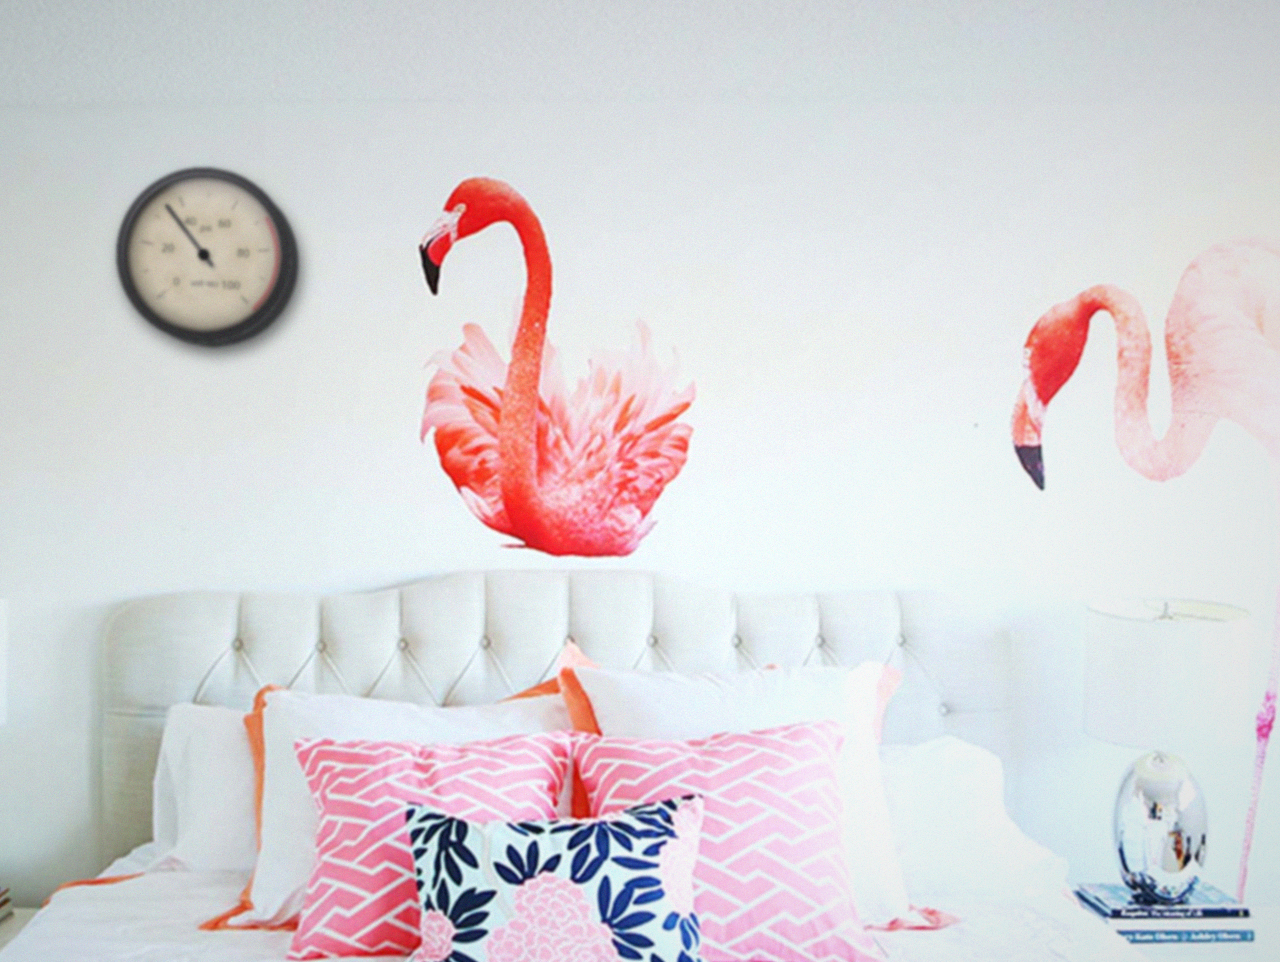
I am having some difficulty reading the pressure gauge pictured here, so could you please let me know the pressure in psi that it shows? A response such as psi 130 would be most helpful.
psi 35
